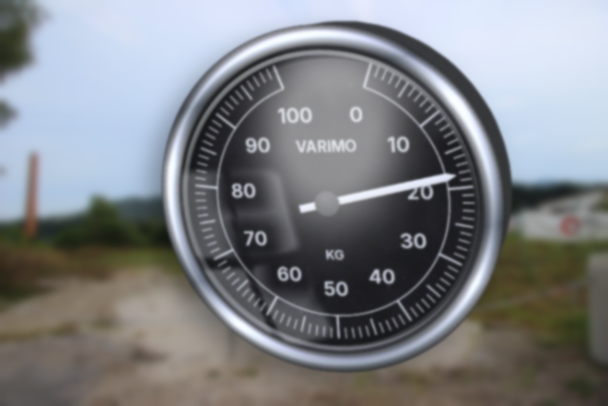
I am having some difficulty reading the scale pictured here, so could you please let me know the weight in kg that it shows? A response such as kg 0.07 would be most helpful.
kg 18
